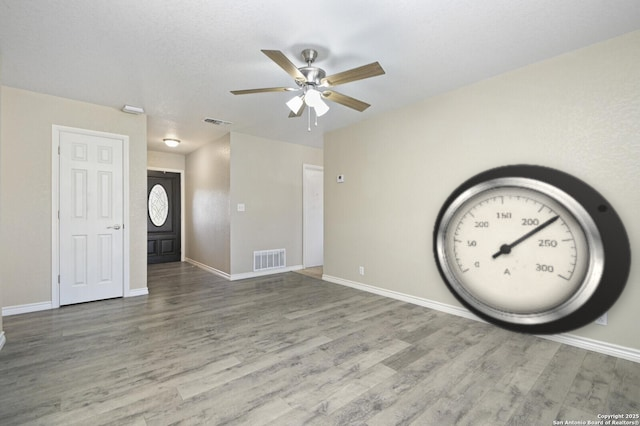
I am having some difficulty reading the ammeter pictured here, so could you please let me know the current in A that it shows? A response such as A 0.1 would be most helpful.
A 220
